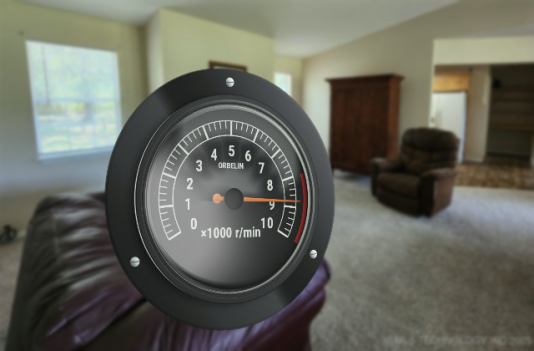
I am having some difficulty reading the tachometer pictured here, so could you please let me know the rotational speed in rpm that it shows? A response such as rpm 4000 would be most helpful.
rpm 8800
